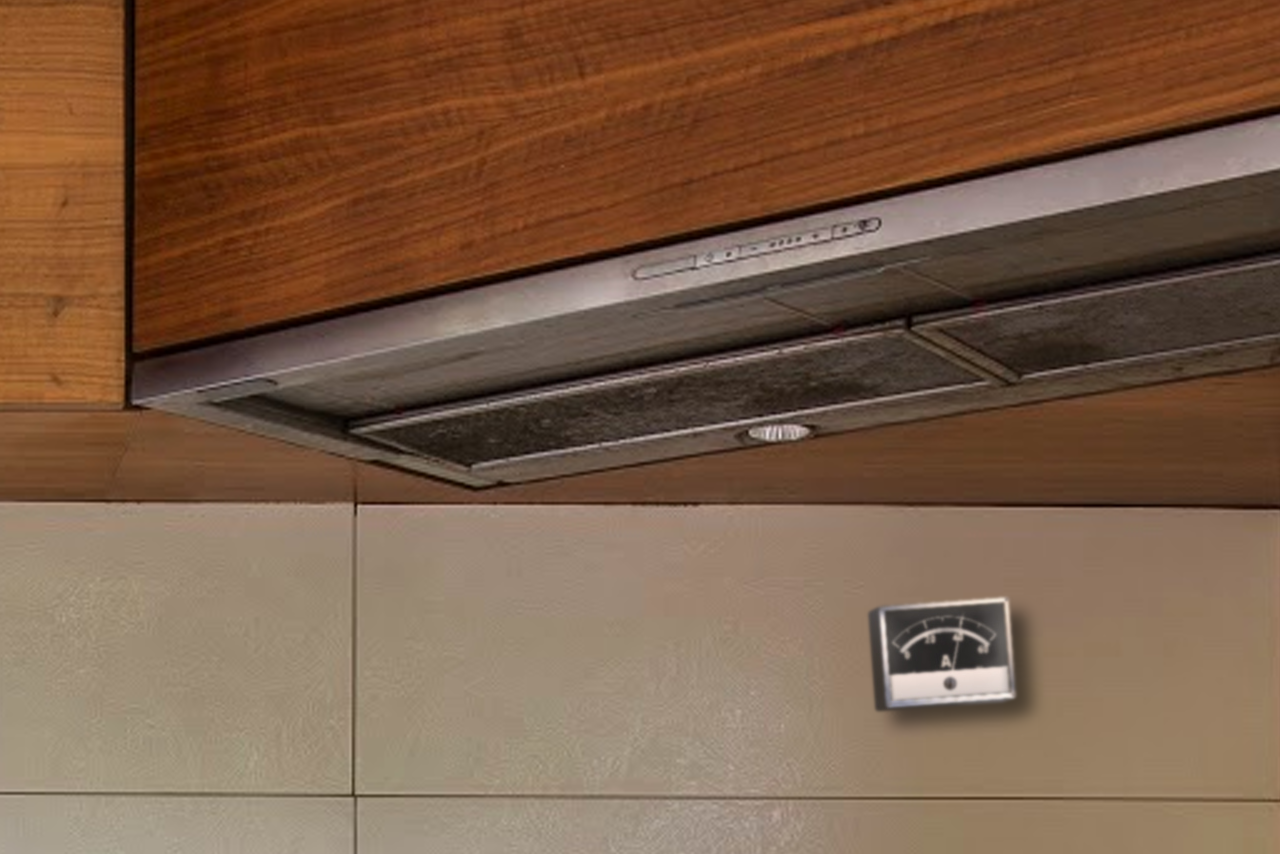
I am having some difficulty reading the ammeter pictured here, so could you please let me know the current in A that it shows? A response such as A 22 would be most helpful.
A 40
